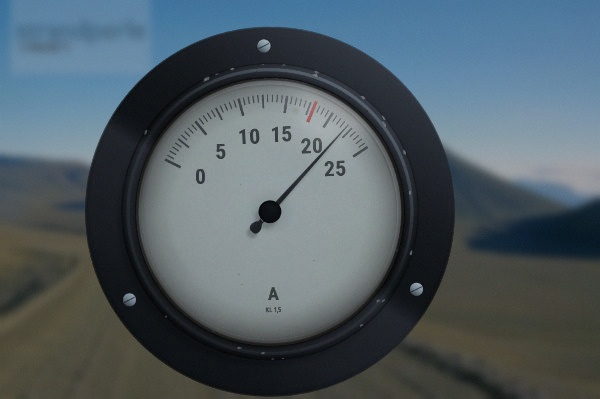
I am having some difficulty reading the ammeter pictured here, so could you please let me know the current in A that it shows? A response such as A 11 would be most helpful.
A 22
